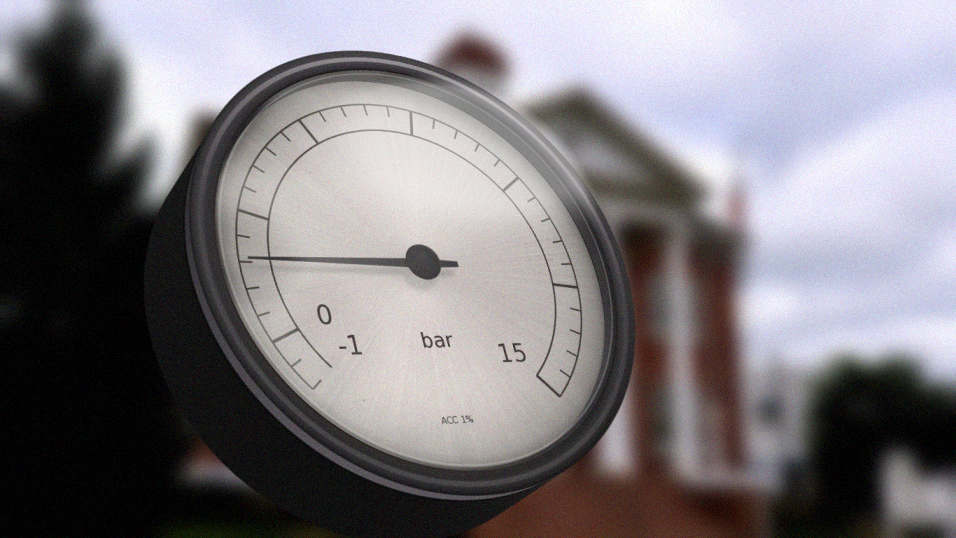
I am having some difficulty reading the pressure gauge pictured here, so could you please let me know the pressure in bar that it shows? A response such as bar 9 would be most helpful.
bar 1.5
